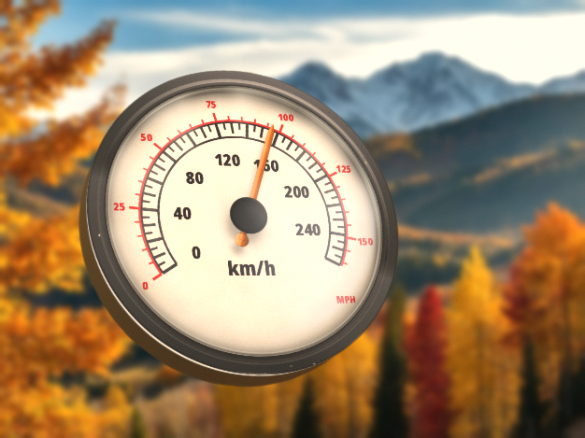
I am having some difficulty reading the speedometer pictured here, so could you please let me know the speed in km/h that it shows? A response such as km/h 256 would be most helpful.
km/h 155
